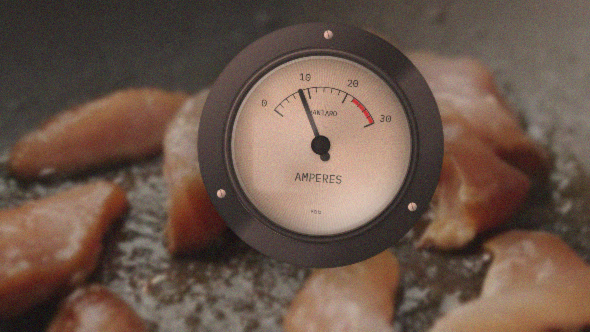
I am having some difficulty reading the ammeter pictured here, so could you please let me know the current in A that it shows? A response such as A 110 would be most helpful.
A 8
